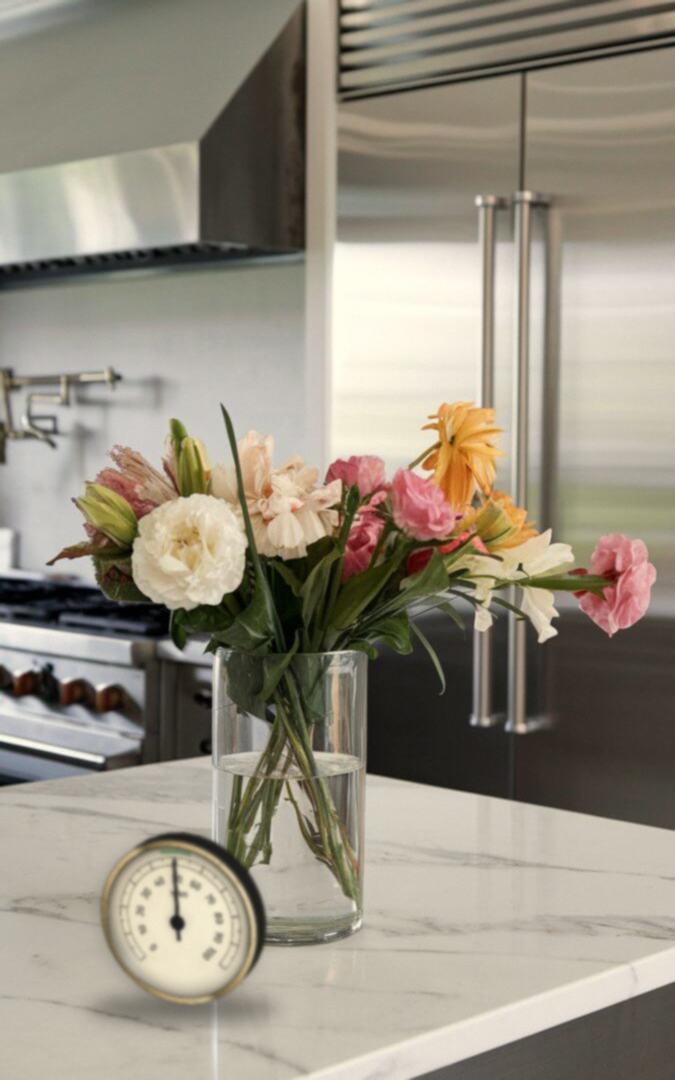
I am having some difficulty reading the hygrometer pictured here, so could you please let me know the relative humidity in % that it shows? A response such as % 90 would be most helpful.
% 50
